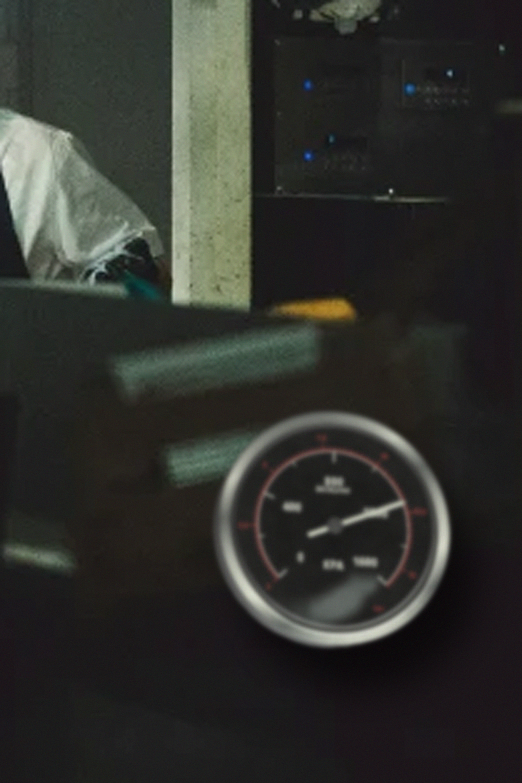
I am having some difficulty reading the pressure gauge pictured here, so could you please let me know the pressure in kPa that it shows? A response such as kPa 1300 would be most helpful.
kPa 1200
